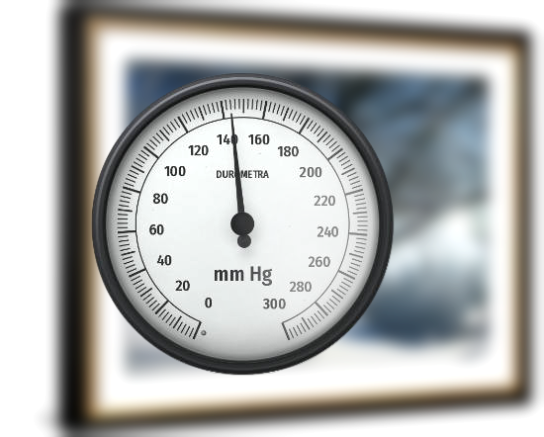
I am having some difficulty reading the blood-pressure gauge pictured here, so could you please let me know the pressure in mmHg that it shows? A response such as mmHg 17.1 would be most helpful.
mmHg 144
